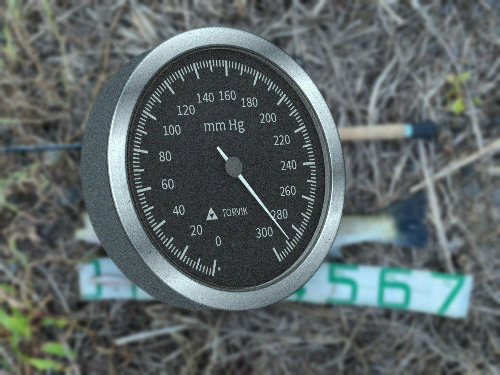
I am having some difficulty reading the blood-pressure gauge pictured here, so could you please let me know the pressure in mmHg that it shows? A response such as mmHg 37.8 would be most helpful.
mmHg 290
